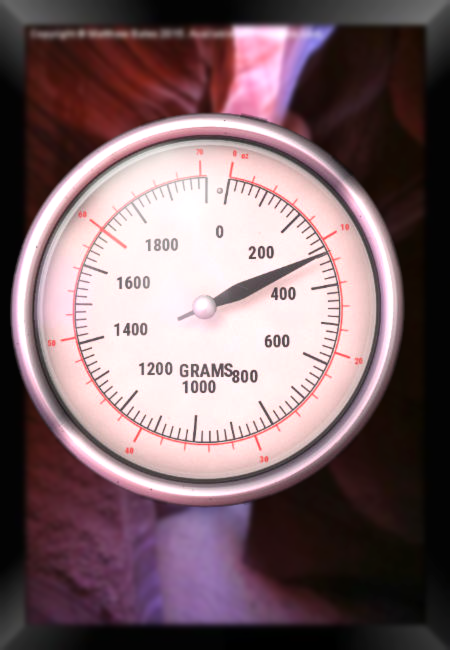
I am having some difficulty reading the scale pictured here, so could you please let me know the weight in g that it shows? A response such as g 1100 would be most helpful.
g 320
